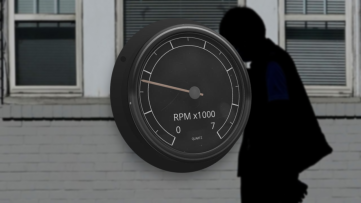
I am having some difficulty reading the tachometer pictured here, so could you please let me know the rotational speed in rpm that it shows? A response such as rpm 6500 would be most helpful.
rpm 1750
